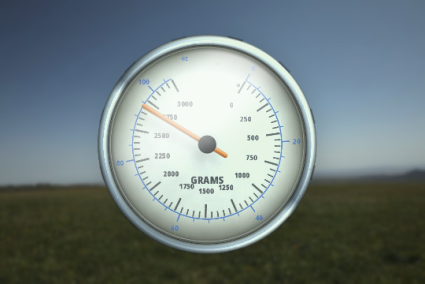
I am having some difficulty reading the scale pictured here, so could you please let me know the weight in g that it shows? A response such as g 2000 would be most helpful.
g 2700
